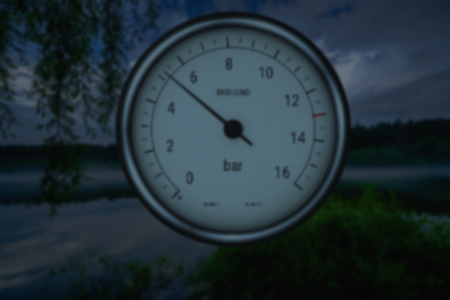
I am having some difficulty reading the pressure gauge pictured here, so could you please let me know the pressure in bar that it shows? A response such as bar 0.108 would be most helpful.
bar 5.25
